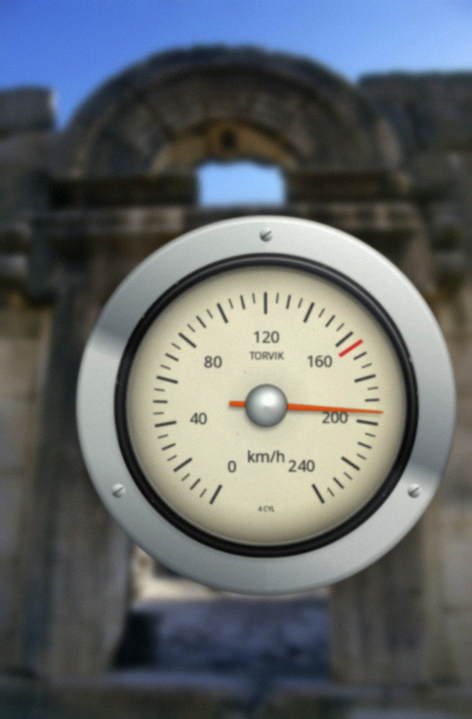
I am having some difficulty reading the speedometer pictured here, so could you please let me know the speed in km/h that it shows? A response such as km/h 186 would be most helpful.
km/h 195
